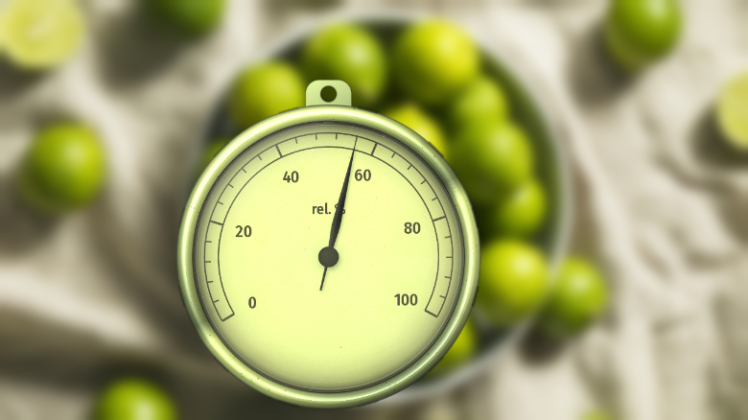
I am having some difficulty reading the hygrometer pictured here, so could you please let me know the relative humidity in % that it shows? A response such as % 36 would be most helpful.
% 56
